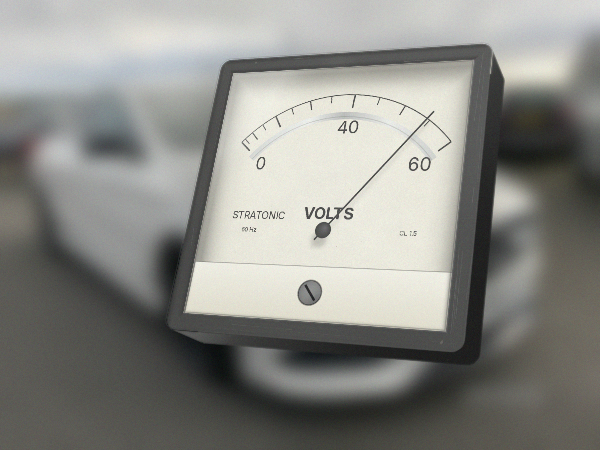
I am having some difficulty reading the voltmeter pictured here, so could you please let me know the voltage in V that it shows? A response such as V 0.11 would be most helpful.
V 55
